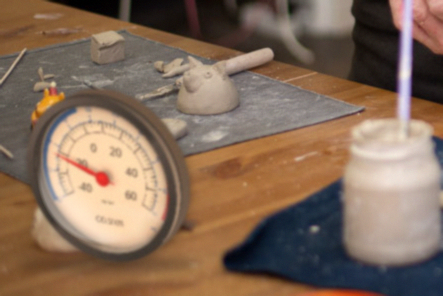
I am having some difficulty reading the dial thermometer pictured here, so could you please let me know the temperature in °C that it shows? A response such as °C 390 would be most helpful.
°C -20
